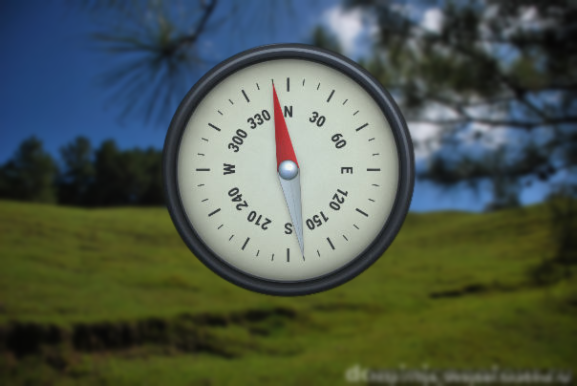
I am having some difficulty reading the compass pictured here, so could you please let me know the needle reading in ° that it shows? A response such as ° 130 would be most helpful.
° 350
